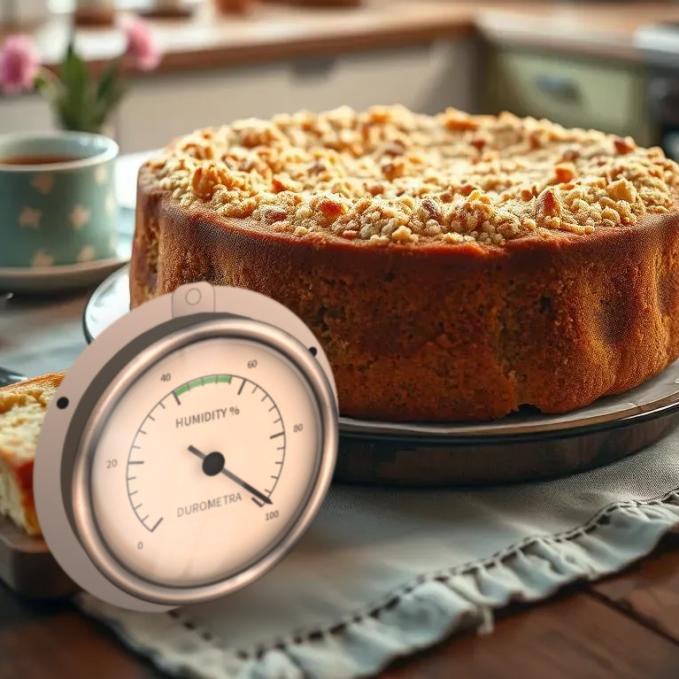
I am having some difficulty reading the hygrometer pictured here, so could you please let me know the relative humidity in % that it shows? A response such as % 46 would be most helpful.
% 98
